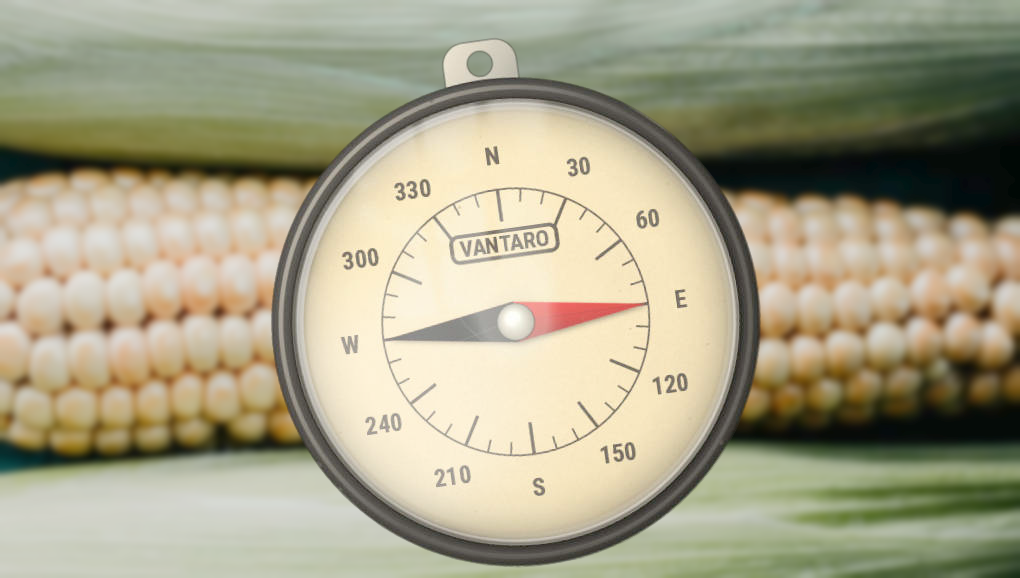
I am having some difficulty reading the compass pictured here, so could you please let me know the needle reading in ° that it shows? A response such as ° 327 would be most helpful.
° 90
